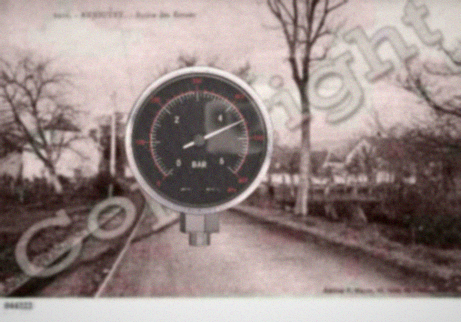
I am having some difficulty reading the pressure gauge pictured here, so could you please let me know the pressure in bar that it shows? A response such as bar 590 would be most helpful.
bar 4.5
